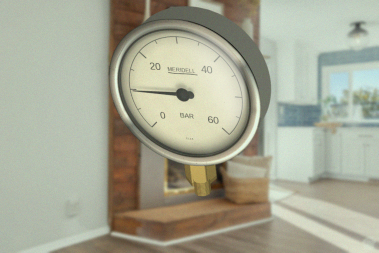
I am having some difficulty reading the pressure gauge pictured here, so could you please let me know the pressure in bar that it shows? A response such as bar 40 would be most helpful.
bar 10
